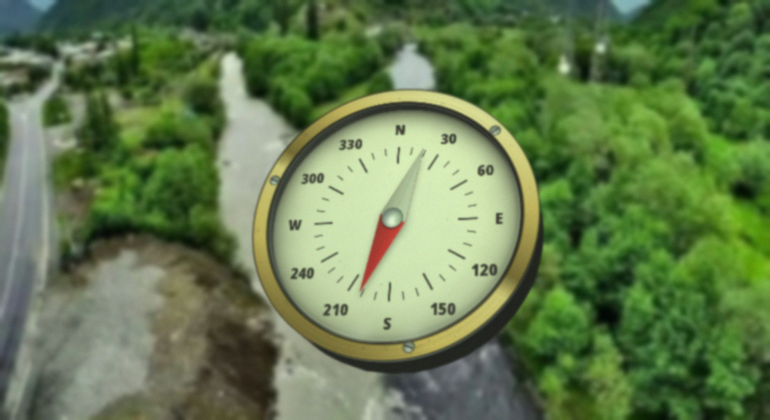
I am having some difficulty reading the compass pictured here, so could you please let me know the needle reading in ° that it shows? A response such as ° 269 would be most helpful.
° 200
